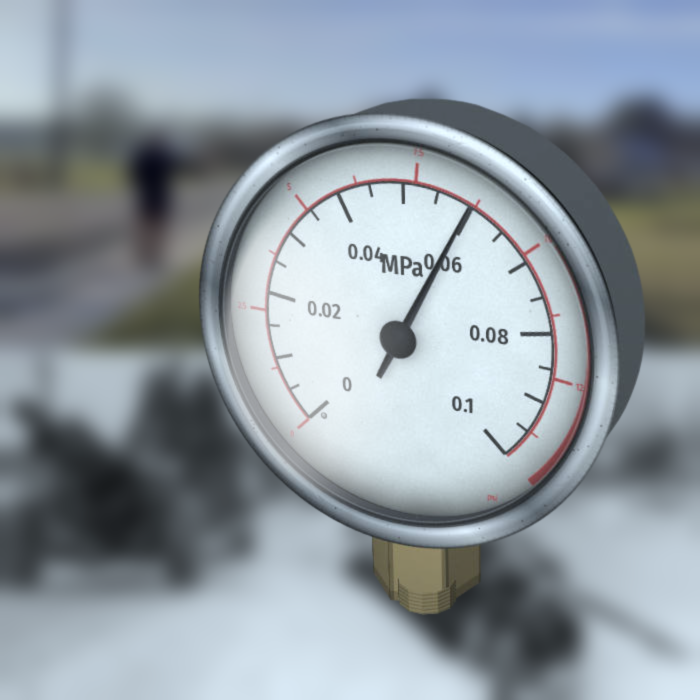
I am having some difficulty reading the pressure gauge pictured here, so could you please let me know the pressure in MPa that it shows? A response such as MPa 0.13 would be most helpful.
MPa 0.06
